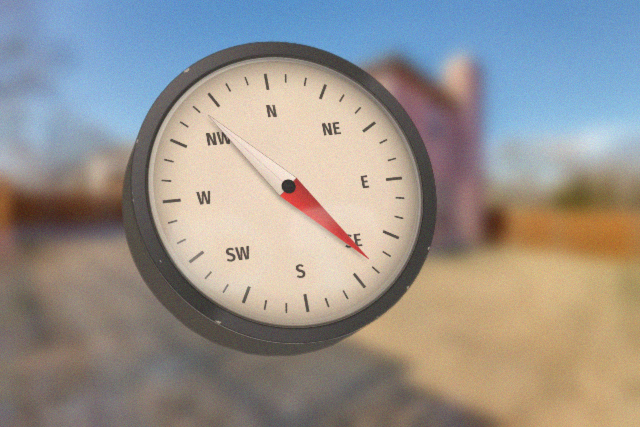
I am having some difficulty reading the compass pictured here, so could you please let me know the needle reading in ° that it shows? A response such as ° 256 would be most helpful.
° 140
